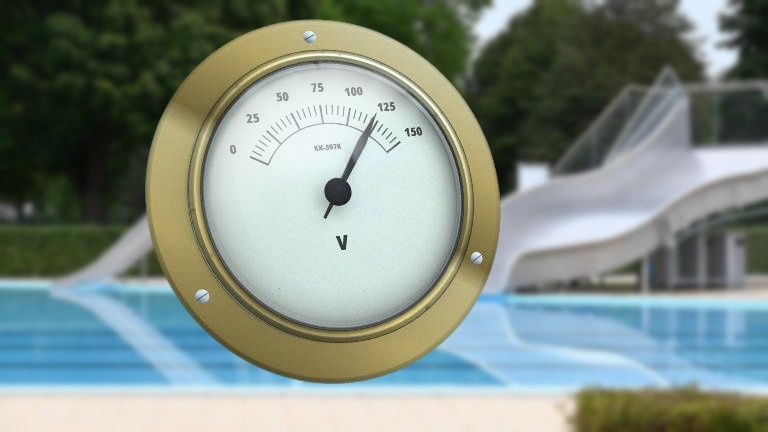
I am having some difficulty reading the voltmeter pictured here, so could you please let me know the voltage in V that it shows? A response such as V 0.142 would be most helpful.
V 120
